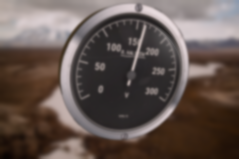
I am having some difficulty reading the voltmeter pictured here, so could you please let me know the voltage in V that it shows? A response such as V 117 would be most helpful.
V 160
